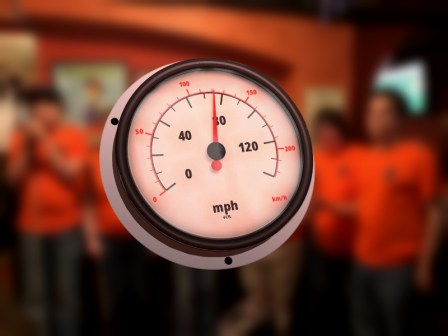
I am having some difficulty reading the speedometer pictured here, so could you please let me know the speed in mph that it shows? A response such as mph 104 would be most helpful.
mph 75
